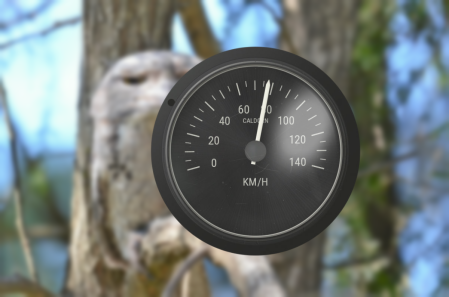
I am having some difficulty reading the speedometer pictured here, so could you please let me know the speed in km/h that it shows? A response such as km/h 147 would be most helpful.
km/h 77.5
